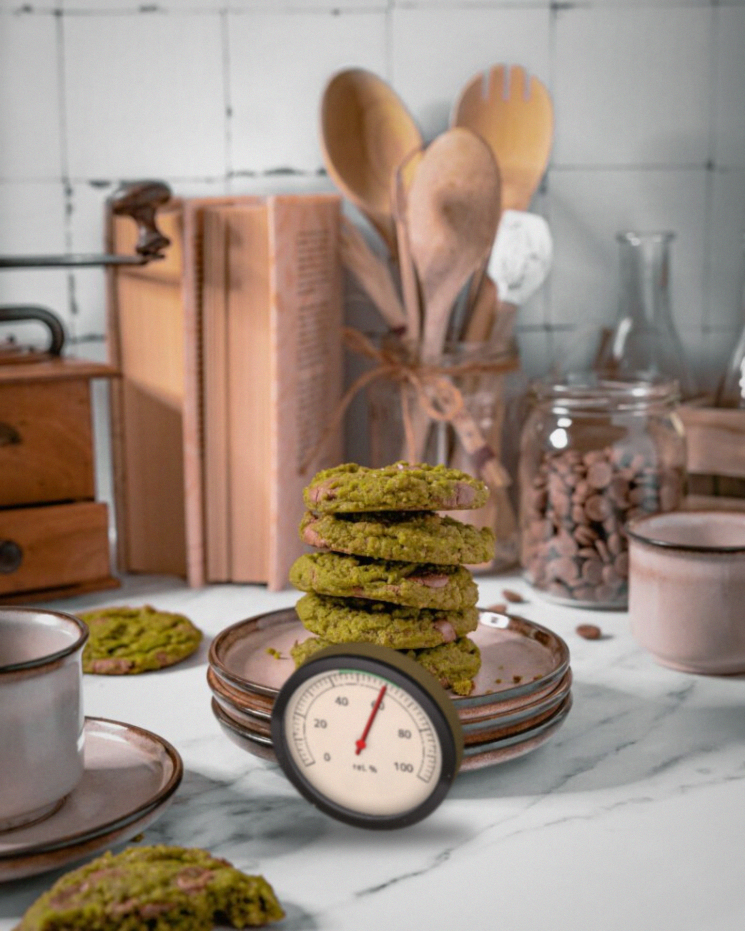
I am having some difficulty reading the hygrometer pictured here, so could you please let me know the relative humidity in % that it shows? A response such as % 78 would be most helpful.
% 60
